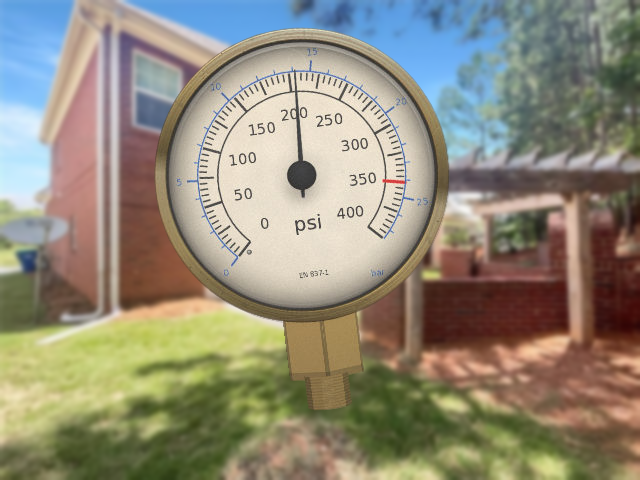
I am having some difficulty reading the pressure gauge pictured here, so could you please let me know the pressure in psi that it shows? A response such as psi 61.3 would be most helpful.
psi 205
